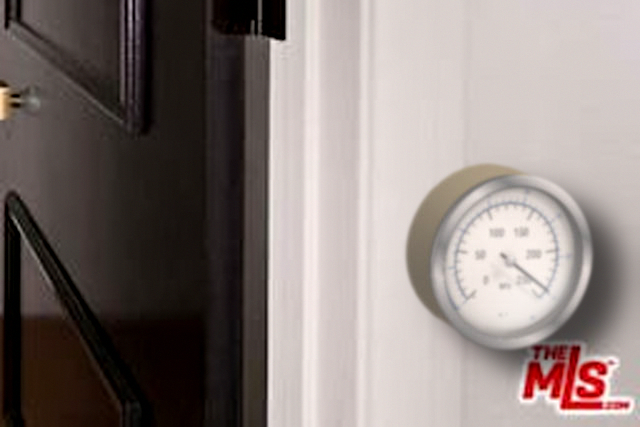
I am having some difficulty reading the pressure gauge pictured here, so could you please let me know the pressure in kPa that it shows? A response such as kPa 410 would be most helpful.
kPa 240
